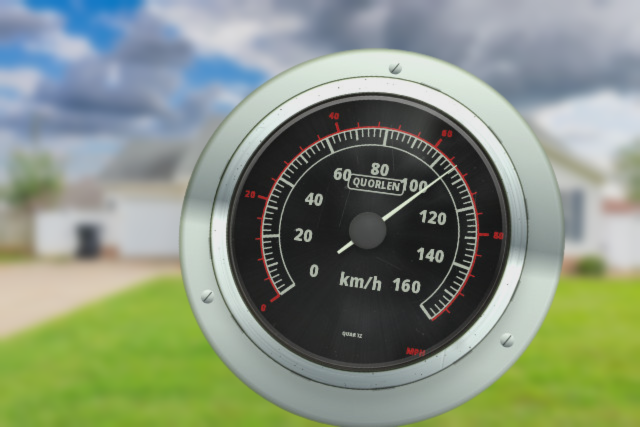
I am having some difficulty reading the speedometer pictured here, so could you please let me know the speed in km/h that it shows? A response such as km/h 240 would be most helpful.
km/h 106
